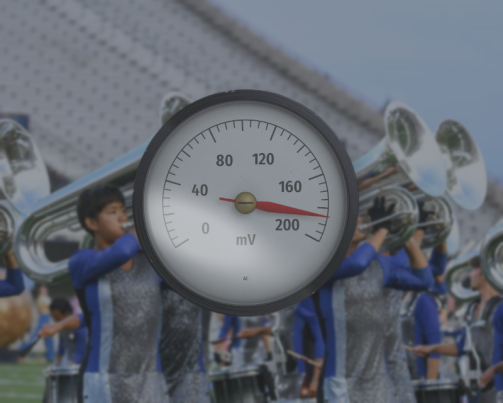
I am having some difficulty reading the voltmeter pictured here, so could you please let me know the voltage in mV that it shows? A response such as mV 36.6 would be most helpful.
mV 185
